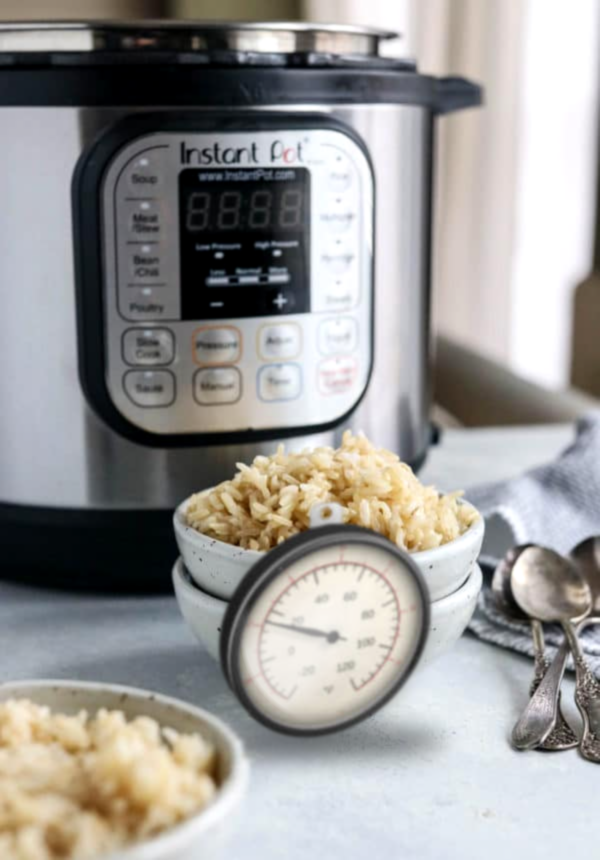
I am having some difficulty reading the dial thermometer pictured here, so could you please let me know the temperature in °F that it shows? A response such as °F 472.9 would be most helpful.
°F 16
